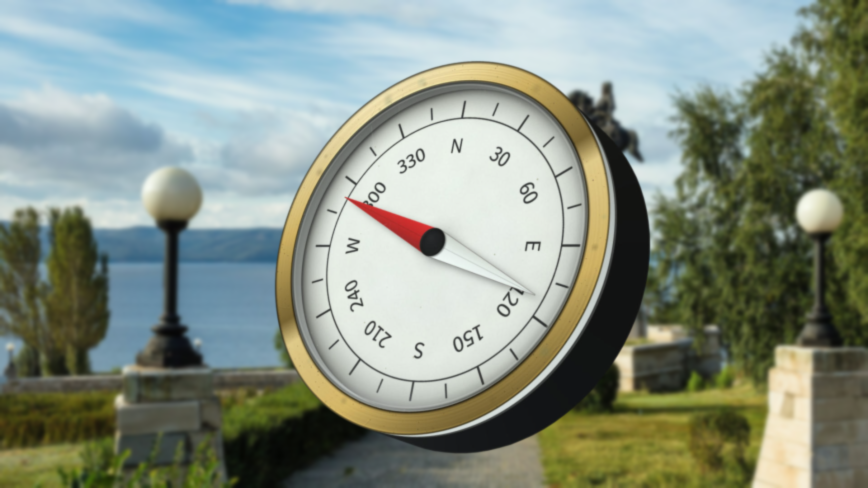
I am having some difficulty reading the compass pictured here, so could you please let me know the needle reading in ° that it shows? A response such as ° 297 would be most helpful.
° 292.5
